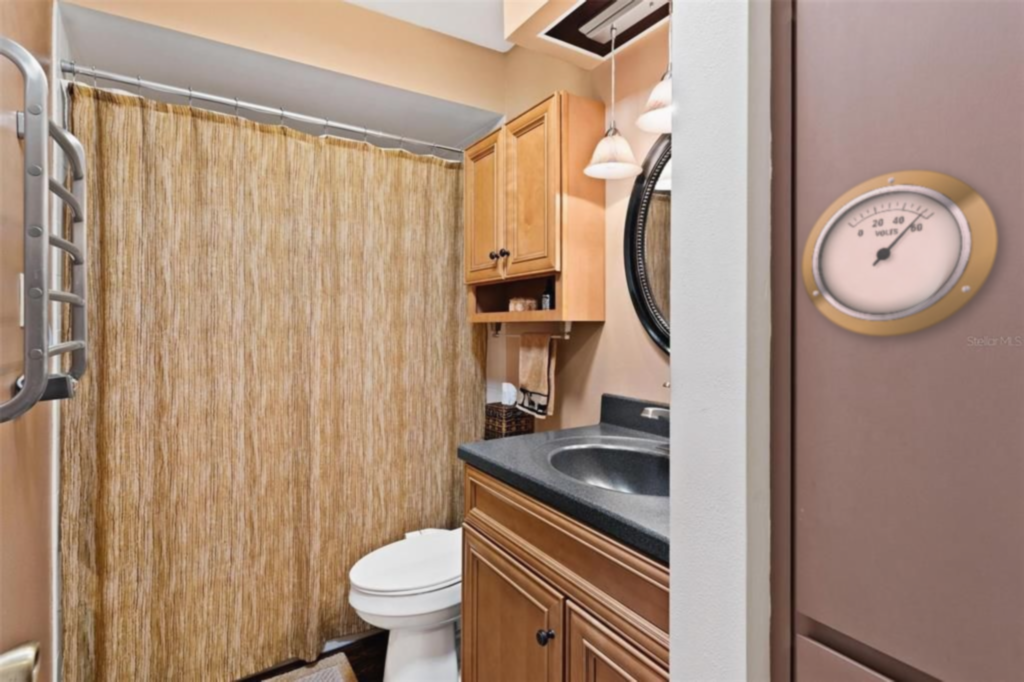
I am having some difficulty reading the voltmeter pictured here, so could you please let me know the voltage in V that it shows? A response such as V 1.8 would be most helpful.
V 55
